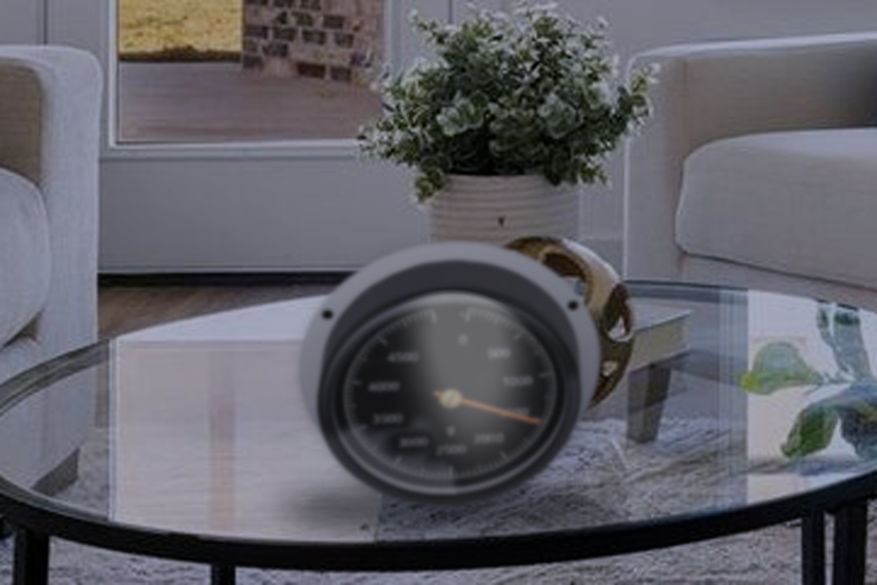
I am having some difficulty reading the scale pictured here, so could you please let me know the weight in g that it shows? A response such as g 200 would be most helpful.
g 1500
